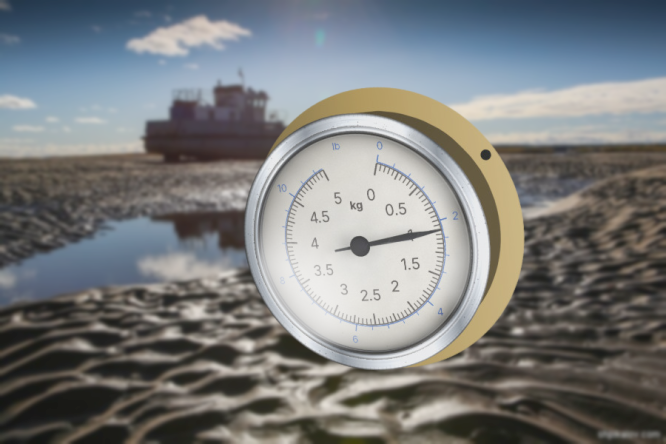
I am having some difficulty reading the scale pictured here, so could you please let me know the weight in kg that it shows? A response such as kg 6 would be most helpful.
kg 1
